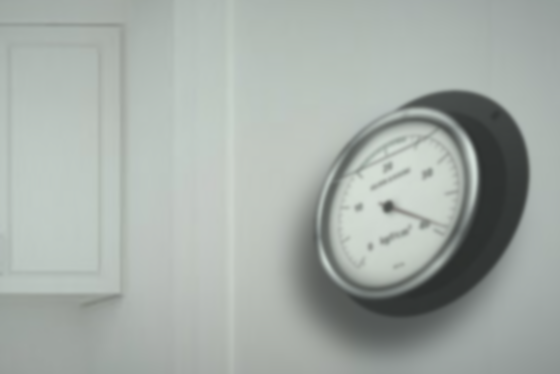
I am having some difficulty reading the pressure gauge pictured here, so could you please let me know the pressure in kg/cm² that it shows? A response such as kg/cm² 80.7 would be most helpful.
kg/cm² 39
